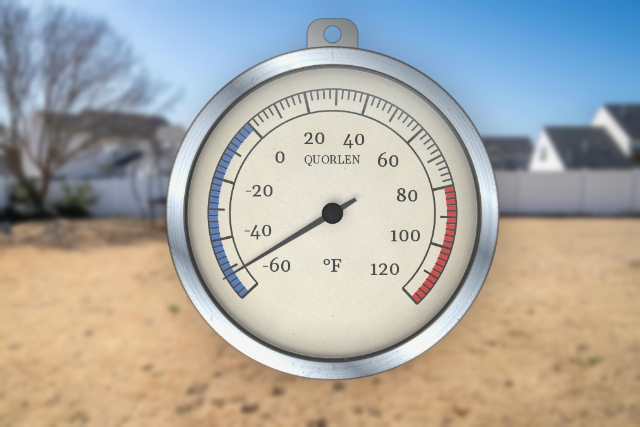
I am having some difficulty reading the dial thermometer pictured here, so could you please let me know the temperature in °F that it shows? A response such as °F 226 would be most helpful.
°F -52
